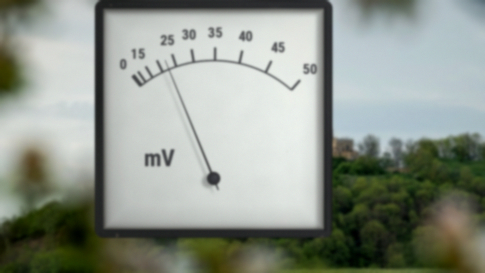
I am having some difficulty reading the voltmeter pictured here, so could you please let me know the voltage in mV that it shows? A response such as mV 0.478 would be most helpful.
mV 22.5
